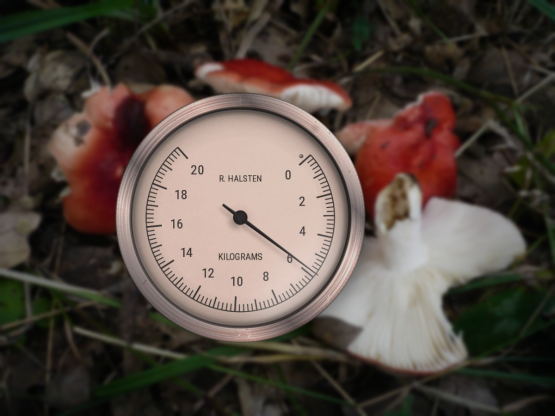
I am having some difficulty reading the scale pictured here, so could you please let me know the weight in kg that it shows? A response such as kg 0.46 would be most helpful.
kg 5.8
